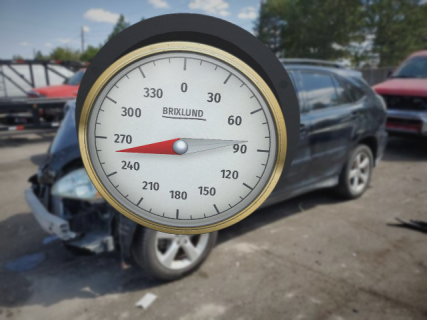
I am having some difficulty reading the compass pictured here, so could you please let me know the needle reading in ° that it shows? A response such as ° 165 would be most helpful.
° 260
